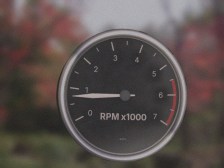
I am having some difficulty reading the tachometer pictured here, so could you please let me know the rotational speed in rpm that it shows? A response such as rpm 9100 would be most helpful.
rpm 750
